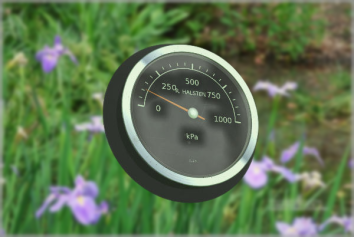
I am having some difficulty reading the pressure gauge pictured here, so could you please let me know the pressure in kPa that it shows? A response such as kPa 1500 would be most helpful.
kPa 100
